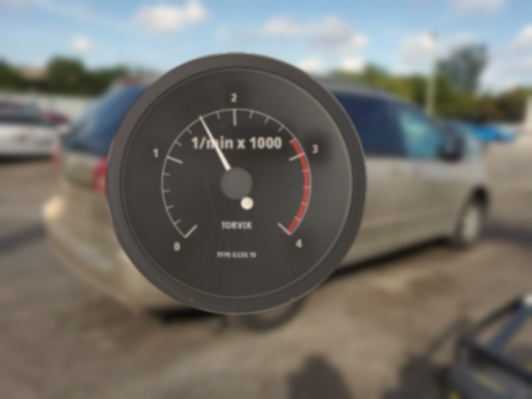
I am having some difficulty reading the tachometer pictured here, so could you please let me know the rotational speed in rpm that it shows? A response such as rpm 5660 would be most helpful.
rpm 1600
